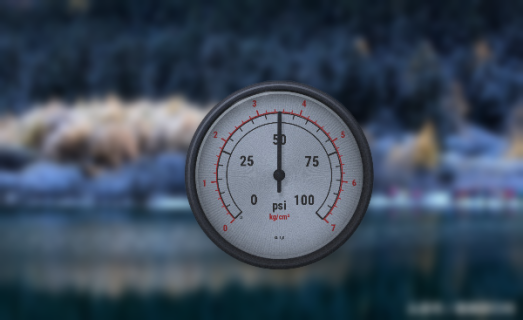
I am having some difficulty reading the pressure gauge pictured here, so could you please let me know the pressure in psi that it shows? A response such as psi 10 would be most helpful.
psi 50
